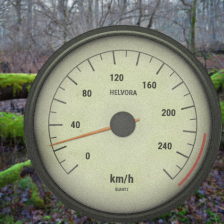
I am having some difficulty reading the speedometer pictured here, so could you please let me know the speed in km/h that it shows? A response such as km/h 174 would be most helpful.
km/h 25
